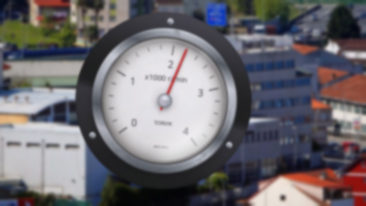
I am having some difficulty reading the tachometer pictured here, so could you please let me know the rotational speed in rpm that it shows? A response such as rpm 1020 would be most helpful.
rpm 2200
